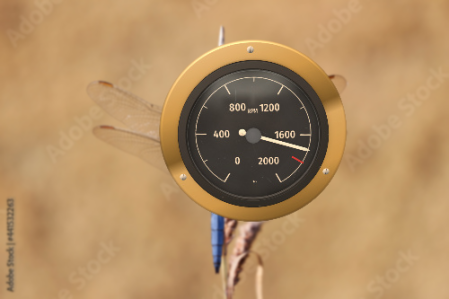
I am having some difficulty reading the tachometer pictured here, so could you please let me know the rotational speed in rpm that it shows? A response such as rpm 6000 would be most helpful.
rpm 1700
